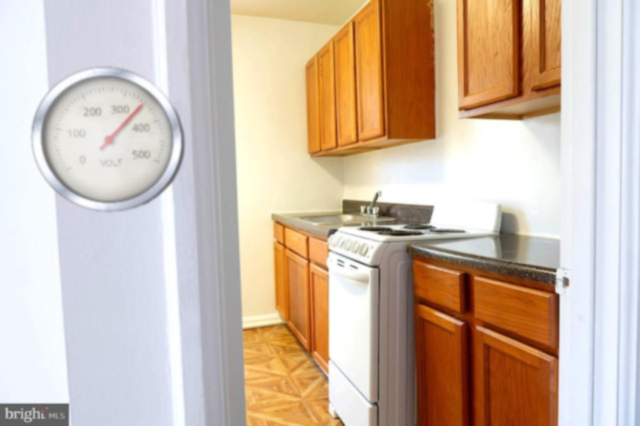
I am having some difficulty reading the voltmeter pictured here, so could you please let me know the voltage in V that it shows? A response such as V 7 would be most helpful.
V 350
